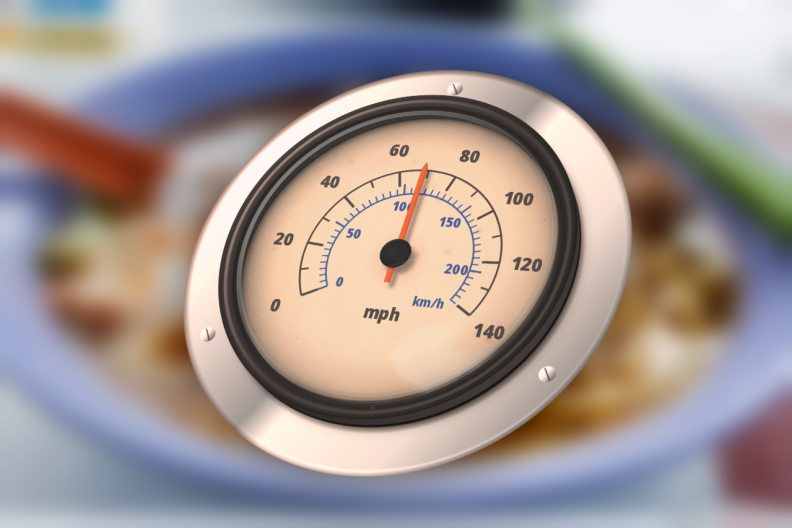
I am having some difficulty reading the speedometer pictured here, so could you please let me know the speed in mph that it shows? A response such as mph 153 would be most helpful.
mph 70
